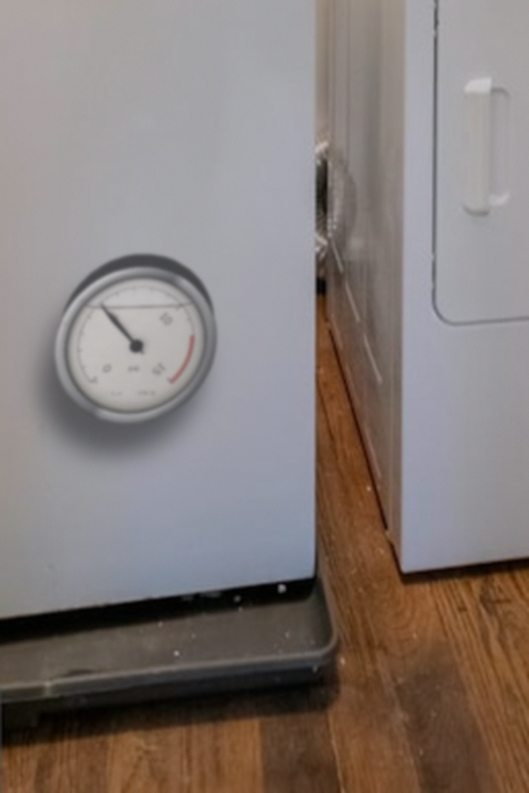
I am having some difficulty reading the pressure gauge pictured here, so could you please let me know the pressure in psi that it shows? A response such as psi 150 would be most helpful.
psi 5
